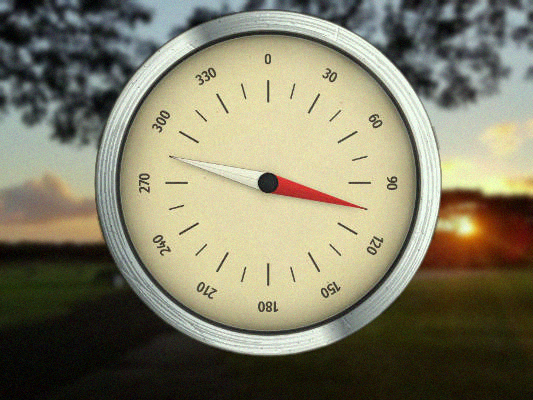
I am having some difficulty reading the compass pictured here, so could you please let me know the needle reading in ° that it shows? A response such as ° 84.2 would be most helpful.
° 105
